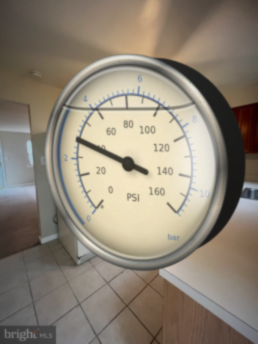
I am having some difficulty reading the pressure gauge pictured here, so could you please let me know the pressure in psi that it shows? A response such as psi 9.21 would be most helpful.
psi 40
